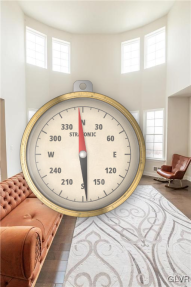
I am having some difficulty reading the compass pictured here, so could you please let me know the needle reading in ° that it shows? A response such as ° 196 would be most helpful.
° 355
